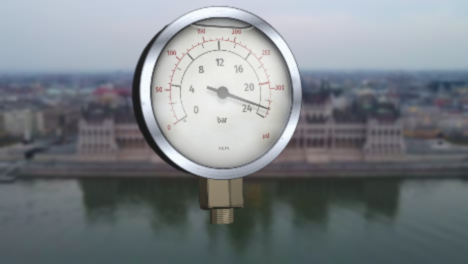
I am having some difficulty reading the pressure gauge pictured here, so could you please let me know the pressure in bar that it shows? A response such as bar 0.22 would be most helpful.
bar 23
